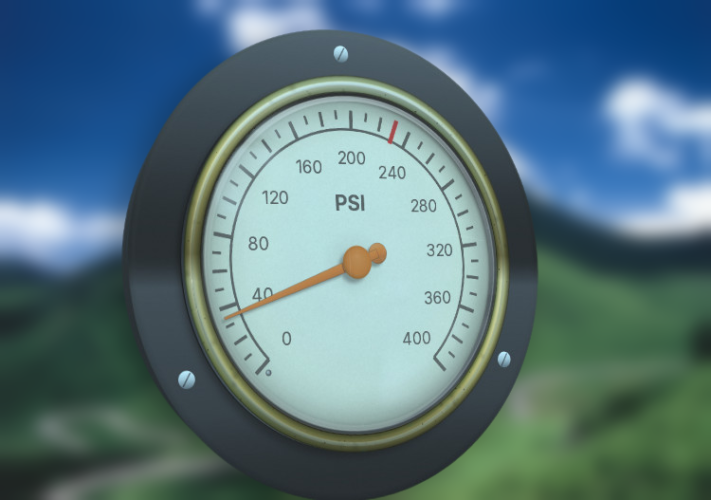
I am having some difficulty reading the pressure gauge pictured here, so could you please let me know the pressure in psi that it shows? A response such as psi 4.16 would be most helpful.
psi 35
